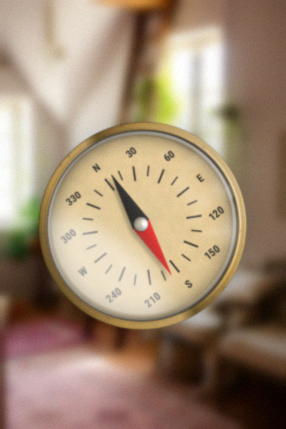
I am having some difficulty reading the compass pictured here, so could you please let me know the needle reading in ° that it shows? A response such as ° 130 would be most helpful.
° 187.5
